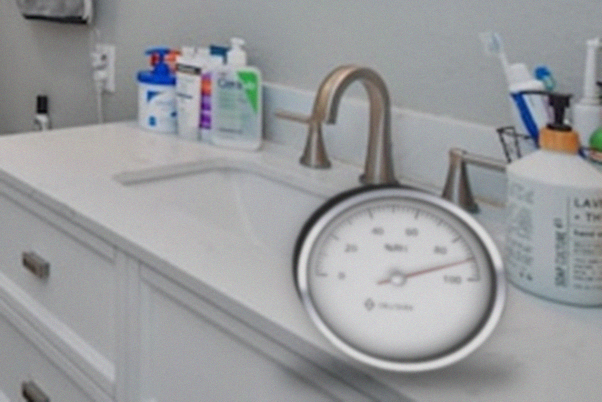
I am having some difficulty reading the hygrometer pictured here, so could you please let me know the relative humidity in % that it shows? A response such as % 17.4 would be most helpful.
% 90
